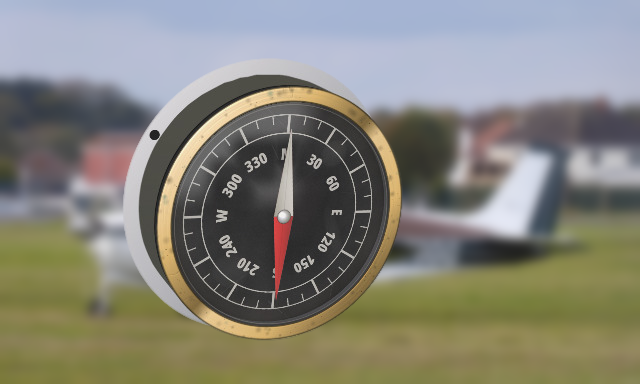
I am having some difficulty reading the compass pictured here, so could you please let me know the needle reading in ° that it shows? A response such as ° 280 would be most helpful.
° 180
